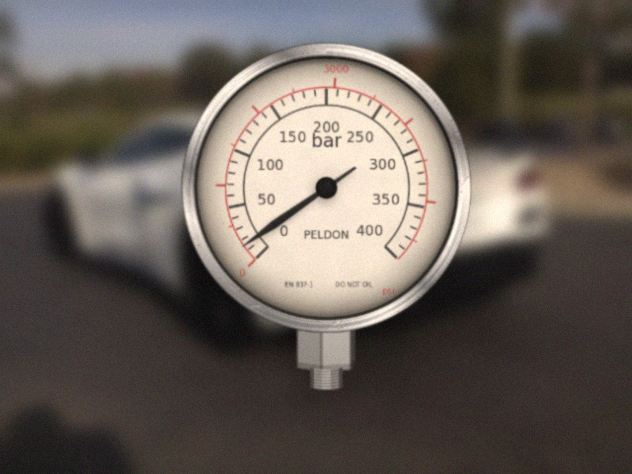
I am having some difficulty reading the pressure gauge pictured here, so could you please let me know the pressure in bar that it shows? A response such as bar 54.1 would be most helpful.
bar 15
